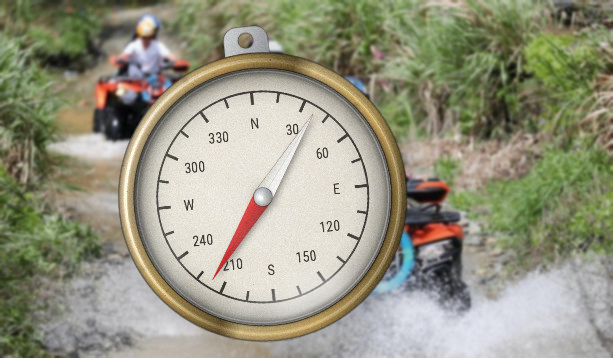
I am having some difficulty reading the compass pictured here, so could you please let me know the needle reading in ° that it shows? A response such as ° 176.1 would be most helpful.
° 217.5
